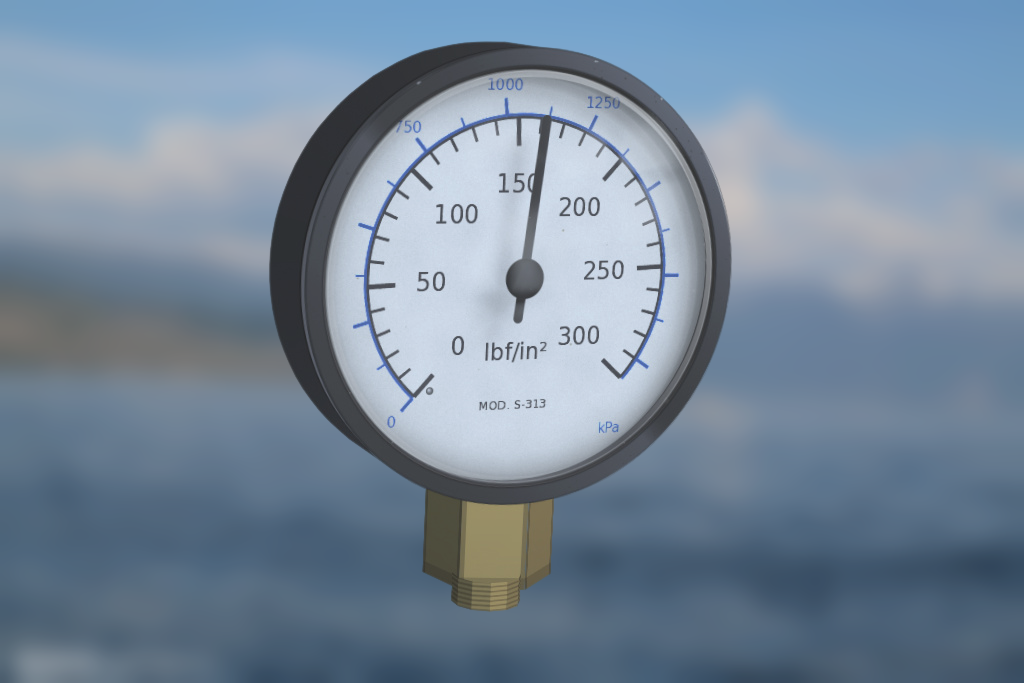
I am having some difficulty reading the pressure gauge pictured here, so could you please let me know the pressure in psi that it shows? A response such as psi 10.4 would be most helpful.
psi 160
